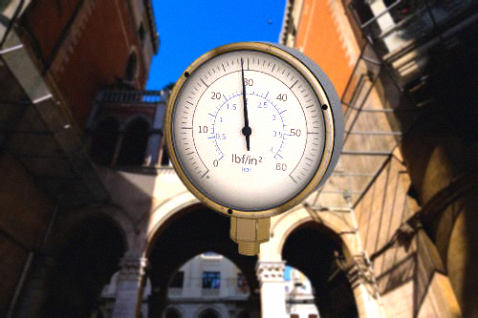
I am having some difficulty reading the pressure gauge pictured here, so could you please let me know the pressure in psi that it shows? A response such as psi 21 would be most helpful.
psi 29
